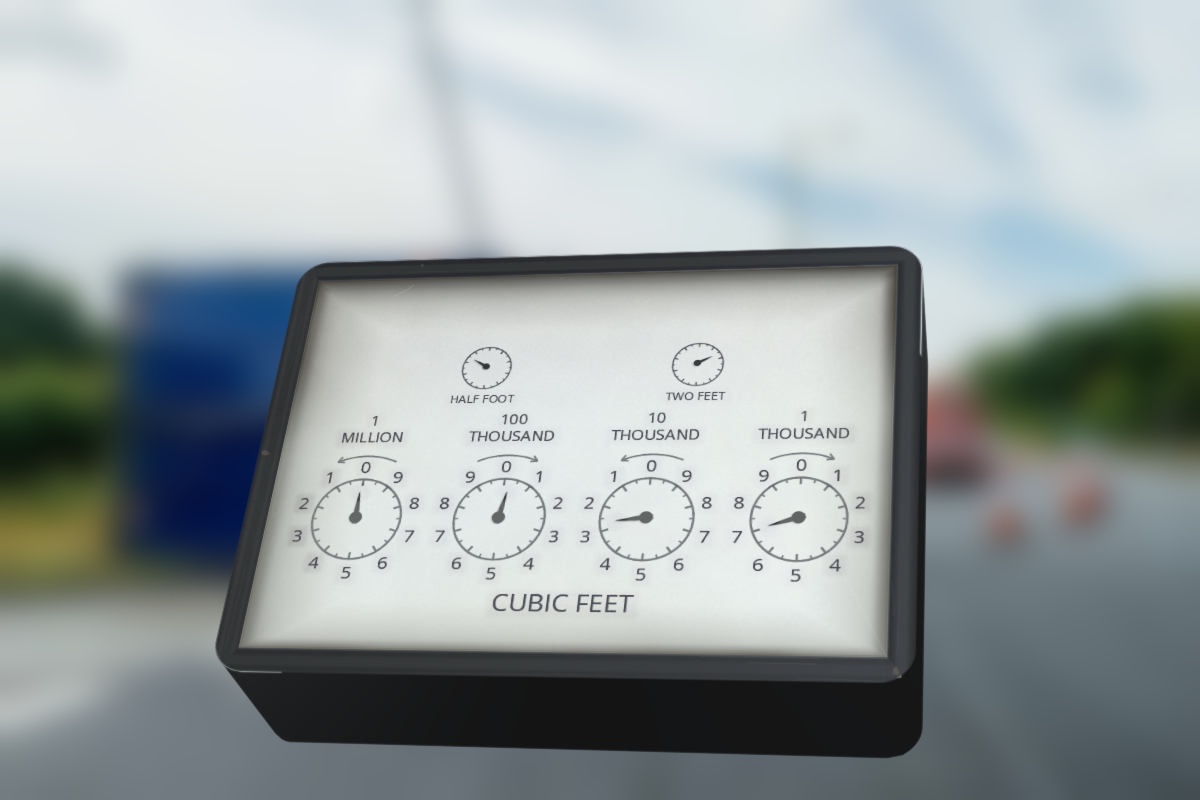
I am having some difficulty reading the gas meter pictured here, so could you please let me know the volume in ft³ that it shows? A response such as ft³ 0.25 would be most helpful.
ft³ 2700
